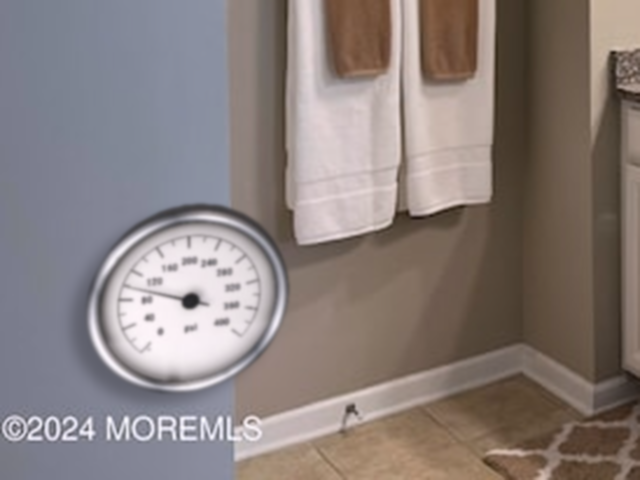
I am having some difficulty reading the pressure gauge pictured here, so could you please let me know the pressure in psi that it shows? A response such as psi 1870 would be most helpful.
psi 100
